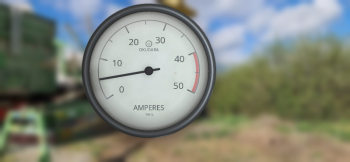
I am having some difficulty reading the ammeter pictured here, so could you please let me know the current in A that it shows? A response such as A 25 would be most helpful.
A 5
